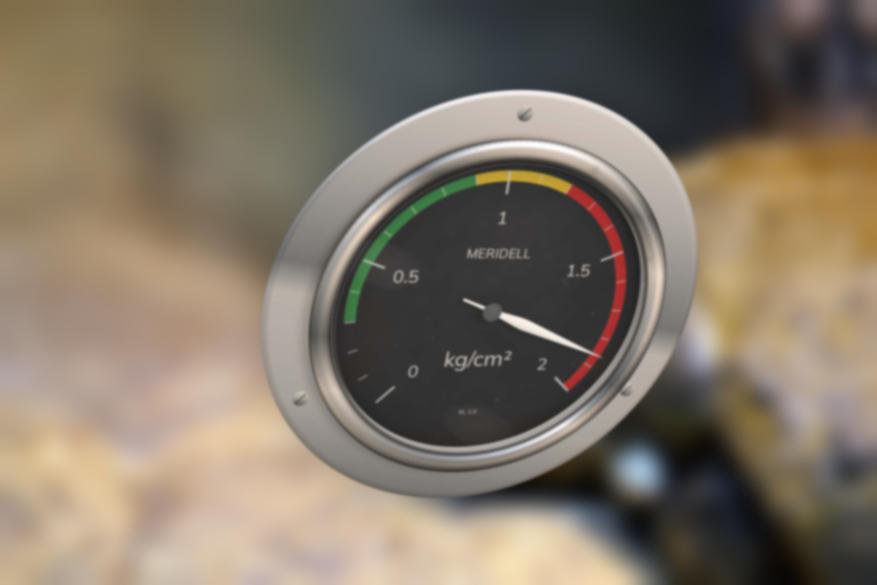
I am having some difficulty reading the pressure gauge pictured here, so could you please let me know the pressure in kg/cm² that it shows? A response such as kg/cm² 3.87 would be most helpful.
kg/cm² 1.85
